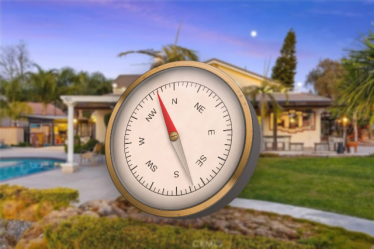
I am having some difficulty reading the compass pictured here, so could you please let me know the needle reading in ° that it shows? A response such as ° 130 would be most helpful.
° 340
